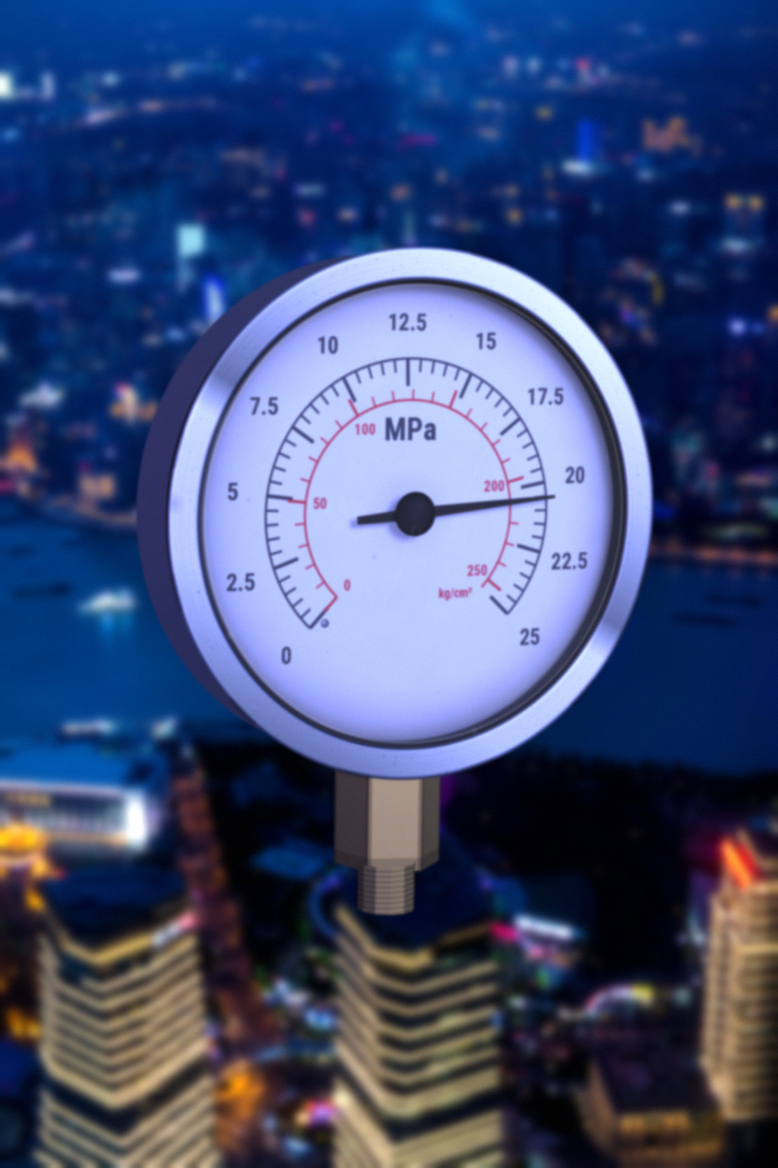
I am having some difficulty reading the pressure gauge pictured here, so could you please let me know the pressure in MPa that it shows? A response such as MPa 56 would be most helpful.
MPa 20.5
